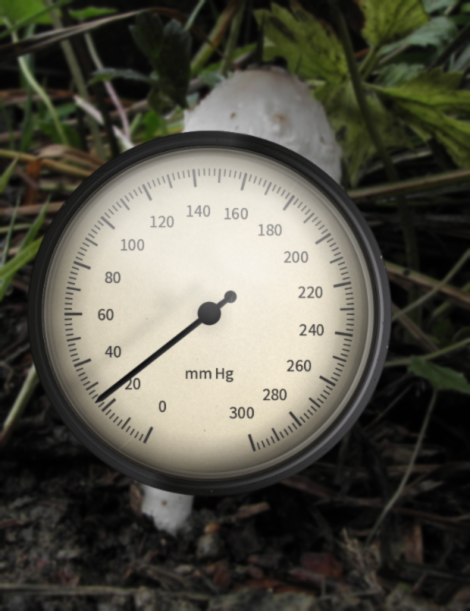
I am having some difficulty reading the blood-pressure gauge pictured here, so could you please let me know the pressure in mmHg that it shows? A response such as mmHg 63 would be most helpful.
mmHg 24
